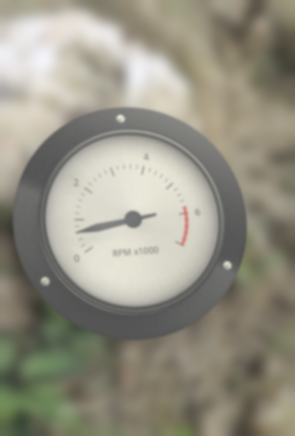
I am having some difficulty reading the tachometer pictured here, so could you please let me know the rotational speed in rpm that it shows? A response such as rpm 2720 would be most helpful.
rpm 600
